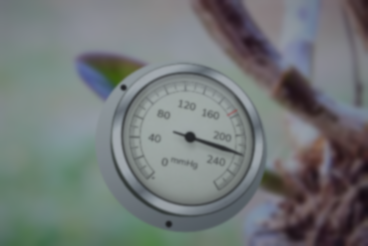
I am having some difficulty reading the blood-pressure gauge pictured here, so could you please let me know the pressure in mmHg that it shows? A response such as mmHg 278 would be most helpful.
mmHg 220
